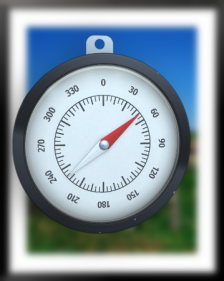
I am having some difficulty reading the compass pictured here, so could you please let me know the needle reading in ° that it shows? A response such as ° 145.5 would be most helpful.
° 50
